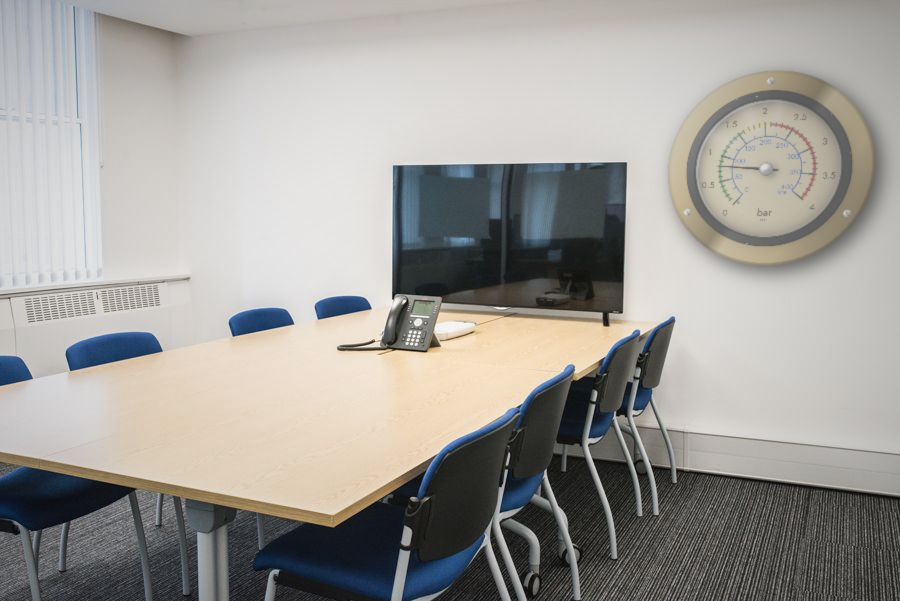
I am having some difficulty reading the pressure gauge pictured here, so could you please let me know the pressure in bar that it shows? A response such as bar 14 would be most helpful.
bar 0.8
